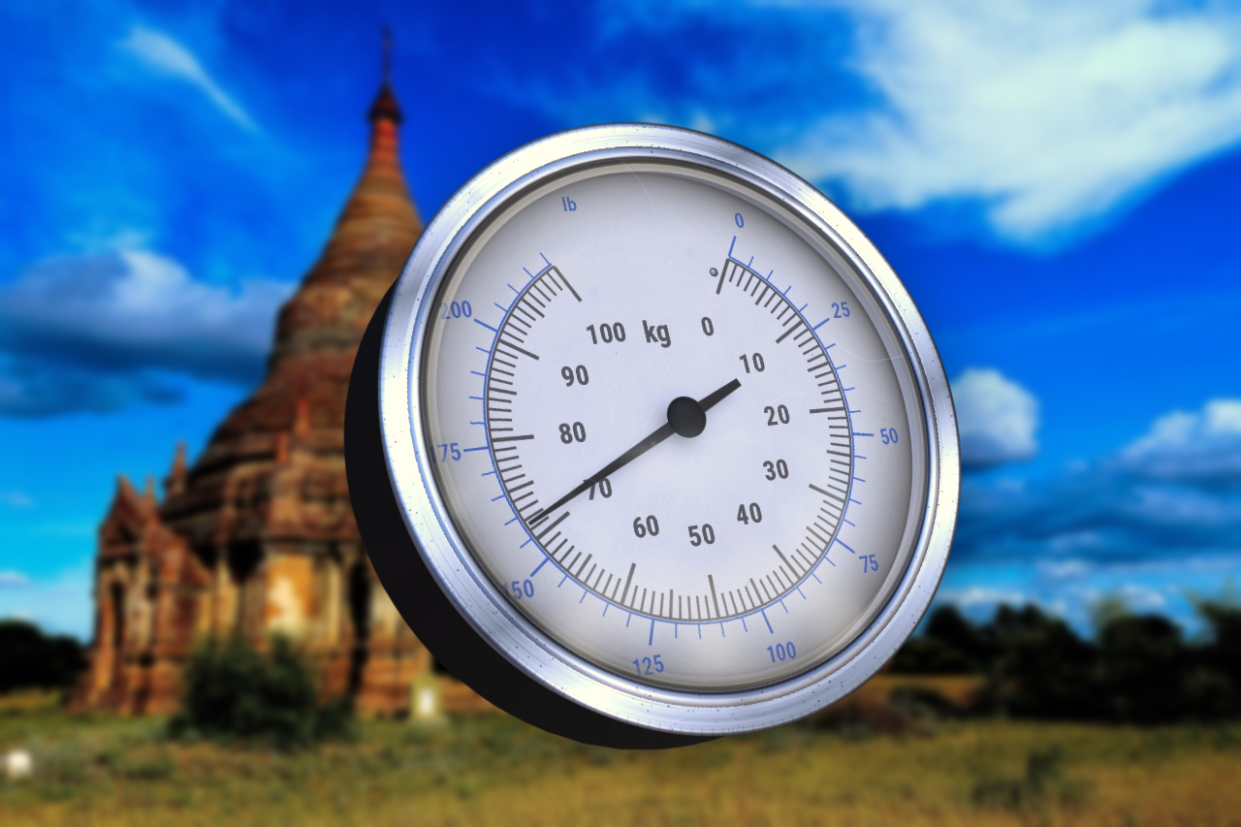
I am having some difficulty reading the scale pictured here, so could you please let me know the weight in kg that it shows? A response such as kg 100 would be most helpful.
kg 71.5
